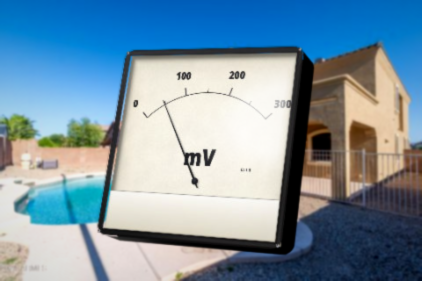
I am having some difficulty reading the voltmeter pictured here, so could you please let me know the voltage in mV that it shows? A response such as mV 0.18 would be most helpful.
mV 50
